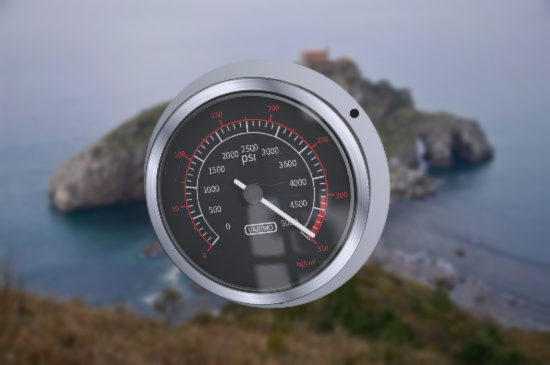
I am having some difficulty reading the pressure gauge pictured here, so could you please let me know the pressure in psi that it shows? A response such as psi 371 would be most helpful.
psi 4900
